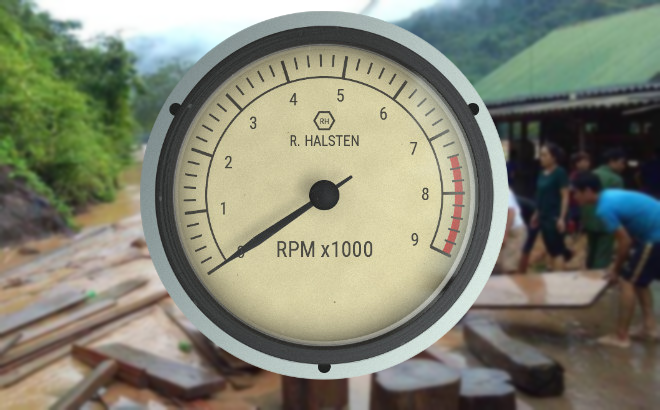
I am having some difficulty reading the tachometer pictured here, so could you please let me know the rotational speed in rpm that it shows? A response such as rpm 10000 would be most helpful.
rpm 0
